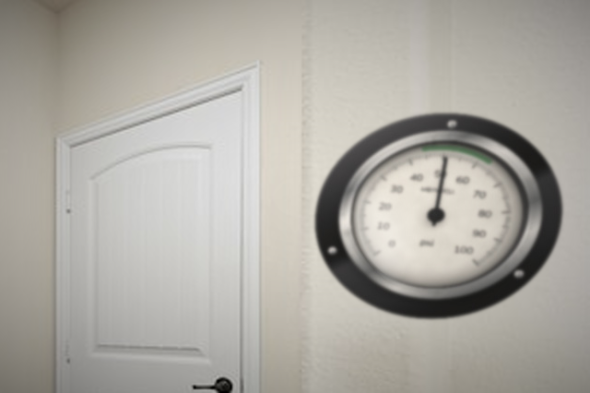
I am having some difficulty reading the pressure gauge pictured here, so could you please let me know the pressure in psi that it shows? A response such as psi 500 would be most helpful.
psi 50
